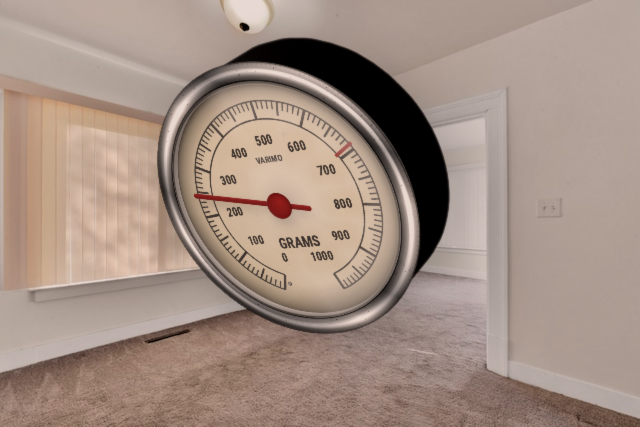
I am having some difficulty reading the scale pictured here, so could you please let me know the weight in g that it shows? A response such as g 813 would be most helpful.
g 250
